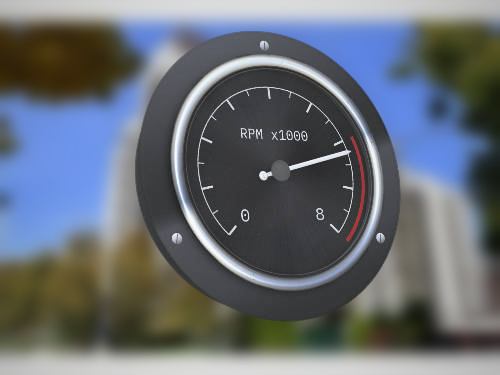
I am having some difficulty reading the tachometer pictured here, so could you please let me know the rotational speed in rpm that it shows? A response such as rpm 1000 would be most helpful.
rpm 6250
